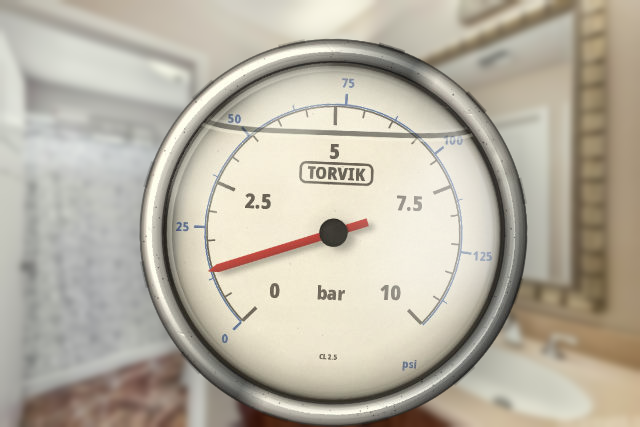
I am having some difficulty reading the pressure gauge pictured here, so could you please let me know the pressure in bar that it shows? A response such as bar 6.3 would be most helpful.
bar 1
